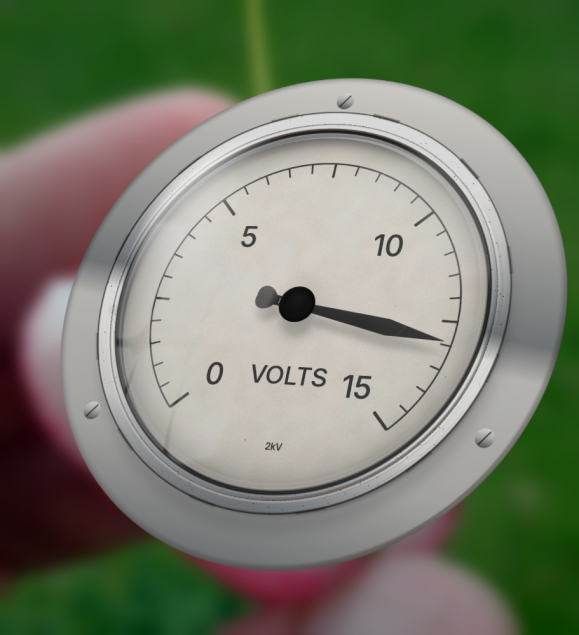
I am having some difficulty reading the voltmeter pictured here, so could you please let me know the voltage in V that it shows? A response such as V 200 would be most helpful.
V 13
